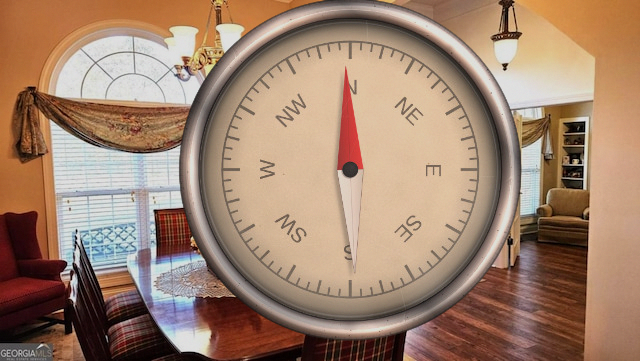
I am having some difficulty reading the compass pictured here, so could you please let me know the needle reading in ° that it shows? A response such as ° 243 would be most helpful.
° 357.5
